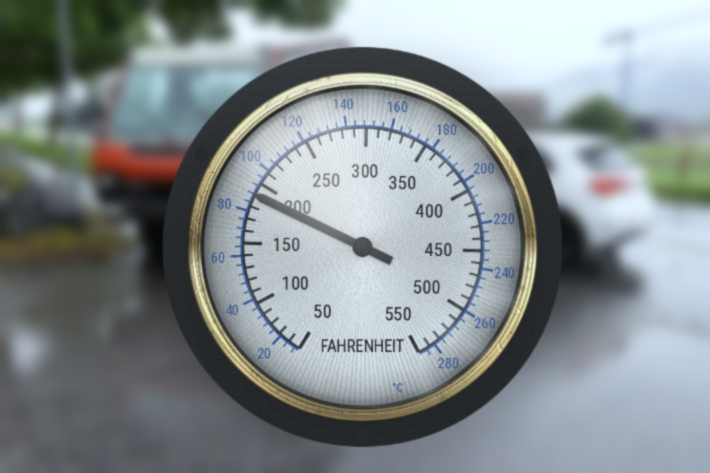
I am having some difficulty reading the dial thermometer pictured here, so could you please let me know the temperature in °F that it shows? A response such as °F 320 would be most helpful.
°F 190
